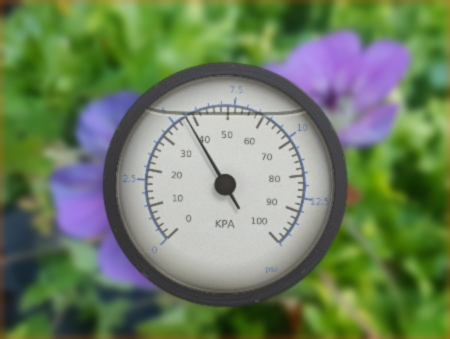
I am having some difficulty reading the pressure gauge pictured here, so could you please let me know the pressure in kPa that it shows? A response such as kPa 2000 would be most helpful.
kPa 38
